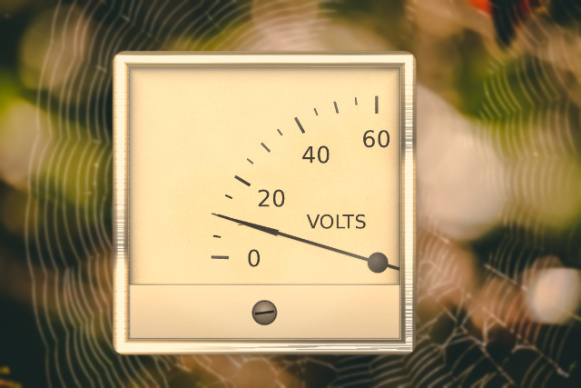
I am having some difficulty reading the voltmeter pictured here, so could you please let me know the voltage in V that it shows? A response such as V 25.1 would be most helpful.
V 10
